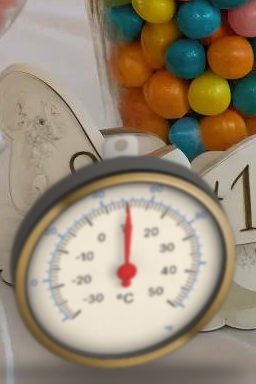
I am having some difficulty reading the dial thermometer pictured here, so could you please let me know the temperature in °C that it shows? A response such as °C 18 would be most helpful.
°C 10
